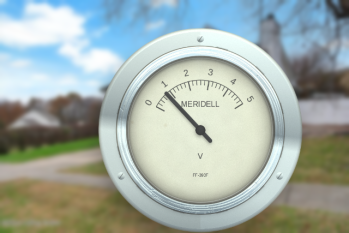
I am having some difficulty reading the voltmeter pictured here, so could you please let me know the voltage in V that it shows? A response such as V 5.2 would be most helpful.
V 0.8
